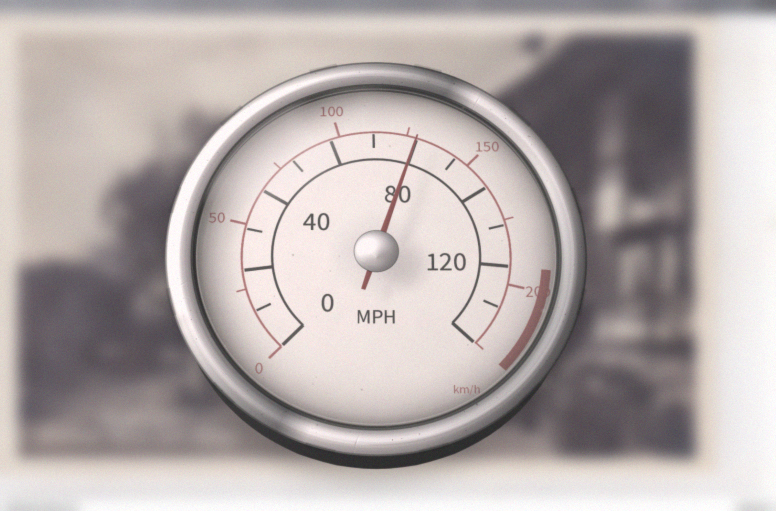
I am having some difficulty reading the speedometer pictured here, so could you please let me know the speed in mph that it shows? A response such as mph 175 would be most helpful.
mph 80
